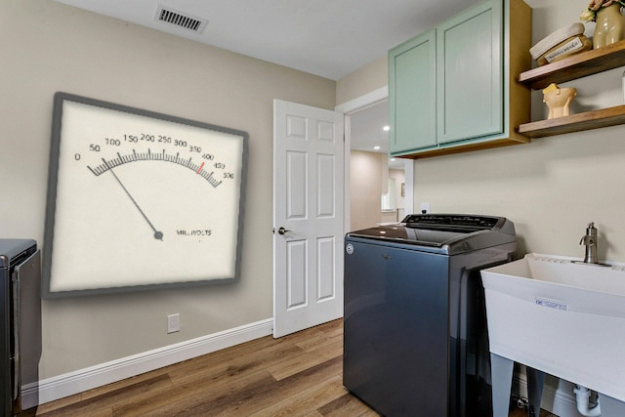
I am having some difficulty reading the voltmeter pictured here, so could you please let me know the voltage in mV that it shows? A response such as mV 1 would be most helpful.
mV 50
